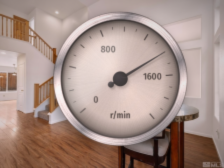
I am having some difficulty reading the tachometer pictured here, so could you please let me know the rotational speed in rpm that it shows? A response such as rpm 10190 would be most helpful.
rpm 1400
